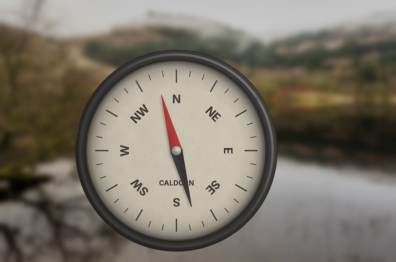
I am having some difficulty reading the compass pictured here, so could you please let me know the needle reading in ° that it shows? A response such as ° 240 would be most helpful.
° 345
